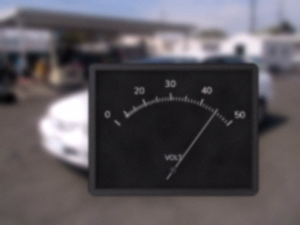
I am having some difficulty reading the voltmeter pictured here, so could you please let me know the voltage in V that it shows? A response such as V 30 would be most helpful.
V 45
